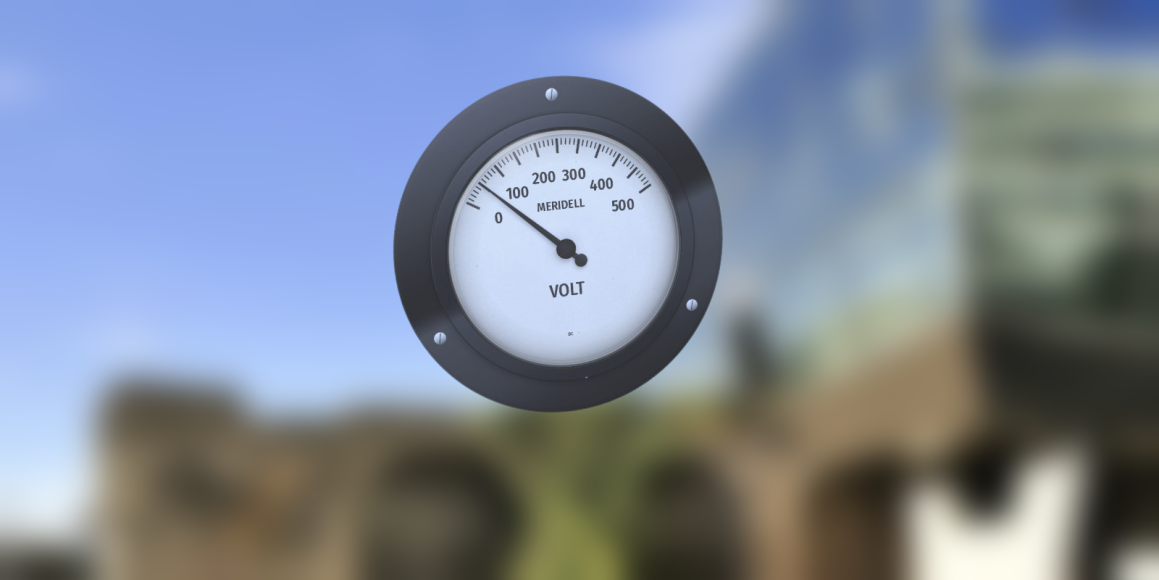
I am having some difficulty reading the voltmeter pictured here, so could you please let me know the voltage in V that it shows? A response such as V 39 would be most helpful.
V 50
